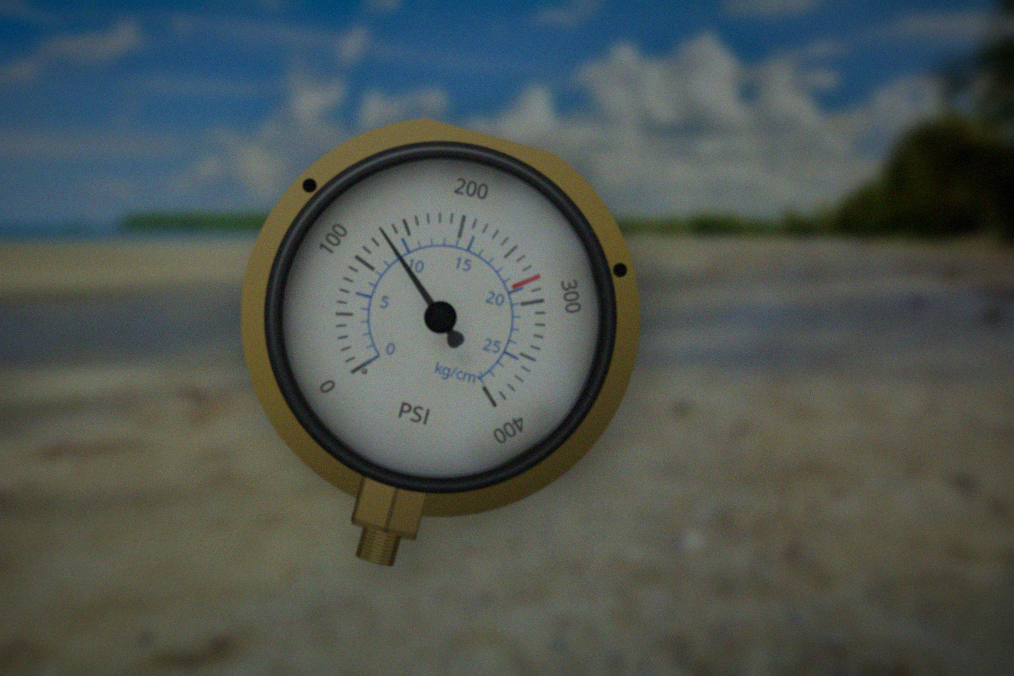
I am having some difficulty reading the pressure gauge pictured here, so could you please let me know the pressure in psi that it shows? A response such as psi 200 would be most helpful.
psi 130
